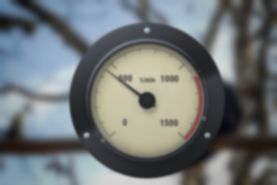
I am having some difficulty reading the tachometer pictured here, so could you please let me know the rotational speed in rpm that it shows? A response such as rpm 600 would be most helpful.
rpm 450
